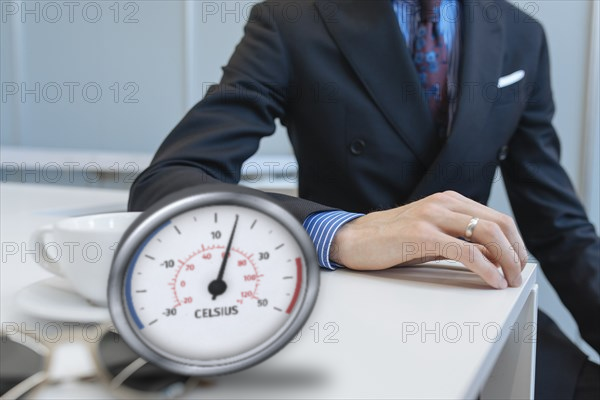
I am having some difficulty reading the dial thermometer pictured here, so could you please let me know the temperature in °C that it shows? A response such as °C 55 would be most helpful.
°C 15
